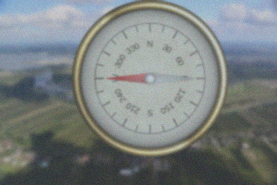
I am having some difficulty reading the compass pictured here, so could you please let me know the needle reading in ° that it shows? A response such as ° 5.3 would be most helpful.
° 270
